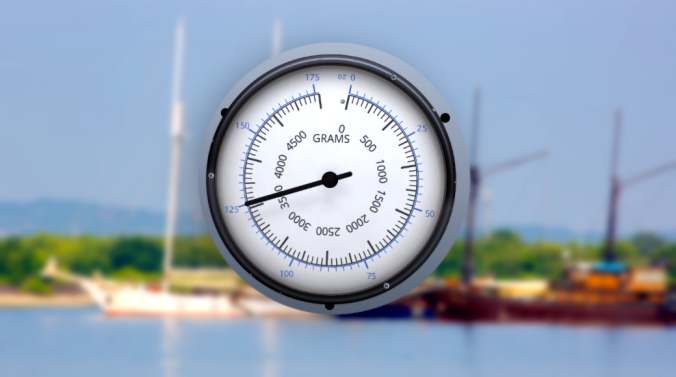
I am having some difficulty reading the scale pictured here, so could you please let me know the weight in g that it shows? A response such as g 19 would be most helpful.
g 3550
